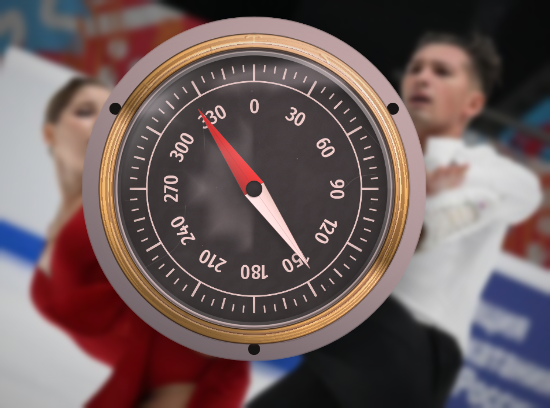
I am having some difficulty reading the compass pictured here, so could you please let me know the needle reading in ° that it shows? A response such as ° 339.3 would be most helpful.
° 325
